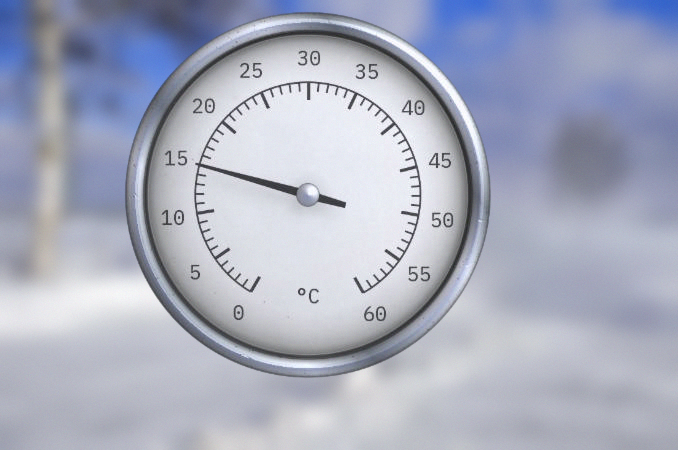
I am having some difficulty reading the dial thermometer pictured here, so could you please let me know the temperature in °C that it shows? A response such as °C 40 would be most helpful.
°C 15
